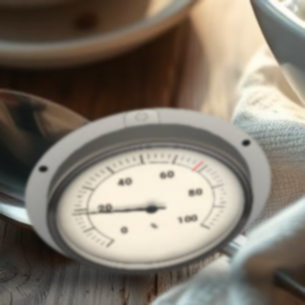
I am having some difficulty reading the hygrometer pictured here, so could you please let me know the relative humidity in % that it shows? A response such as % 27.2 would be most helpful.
% 20
